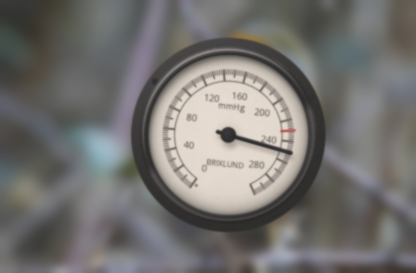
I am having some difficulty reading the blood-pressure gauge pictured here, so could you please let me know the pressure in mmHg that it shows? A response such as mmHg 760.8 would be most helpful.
mmHg 250
